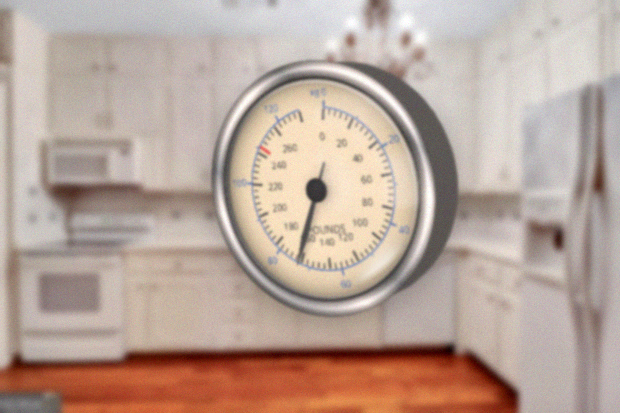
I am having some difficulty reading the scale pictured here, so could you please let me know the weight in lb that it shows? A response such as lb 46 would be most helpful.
lb 160
